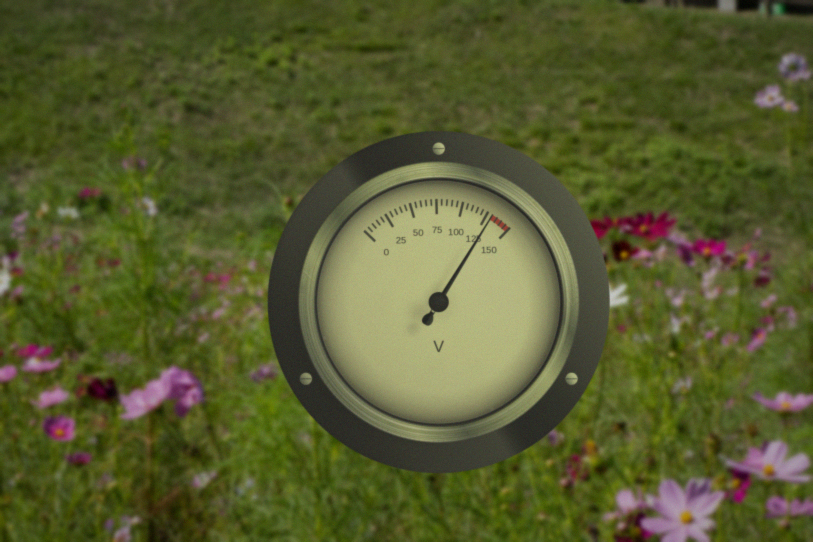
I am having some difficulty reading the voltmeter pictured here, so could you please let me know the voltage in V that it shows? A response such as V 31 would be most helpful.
V 130
